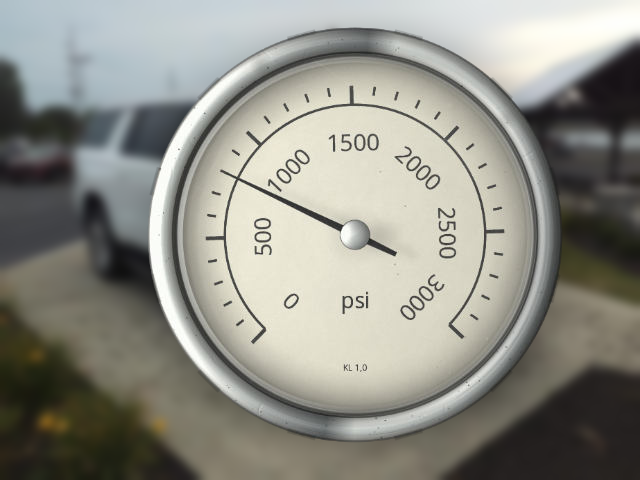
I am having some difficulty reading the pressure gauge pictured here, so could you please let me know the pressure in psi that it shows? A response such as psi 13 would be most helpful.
psi 800
